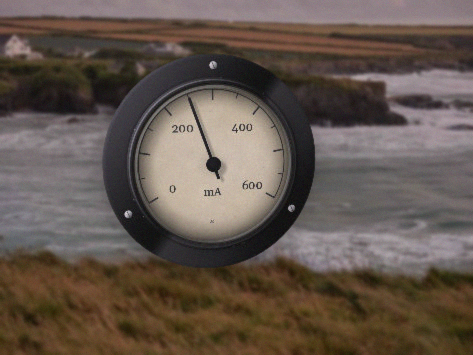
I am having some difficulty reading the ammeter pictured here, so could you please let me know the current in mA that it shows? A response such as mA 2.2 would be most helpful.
mA 250
